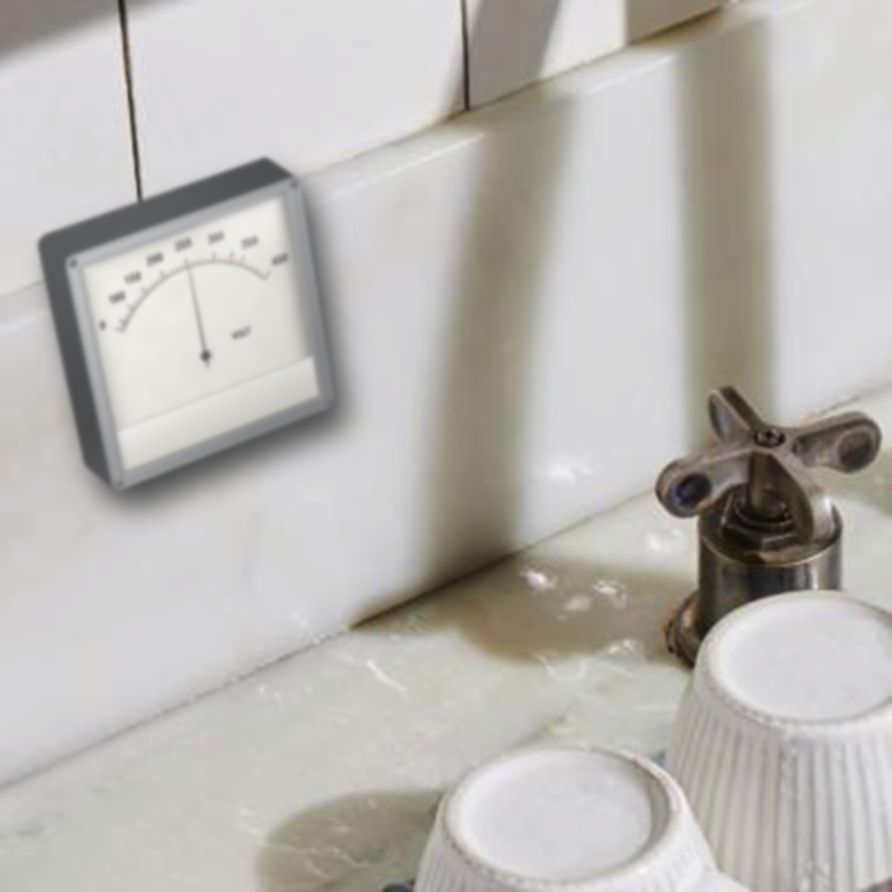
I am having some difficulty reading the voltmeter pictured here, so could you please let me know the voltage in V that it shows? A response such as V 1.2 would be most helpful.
V 250
